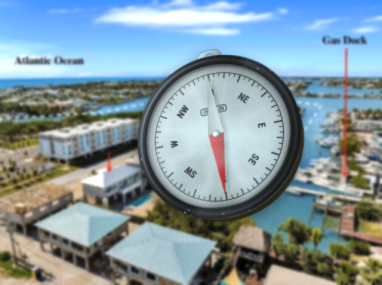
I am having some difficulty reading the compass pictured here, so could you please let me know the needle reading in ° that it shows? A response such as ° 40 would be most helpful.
° 180
